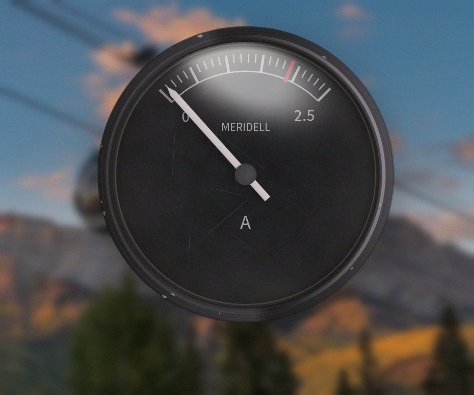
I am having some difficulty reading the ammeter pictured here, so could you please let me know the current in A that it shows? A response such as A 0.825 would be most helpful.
A 0.1
